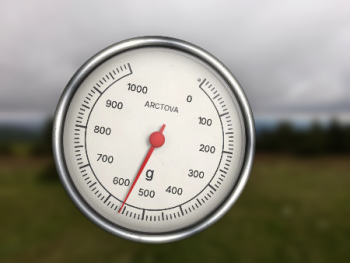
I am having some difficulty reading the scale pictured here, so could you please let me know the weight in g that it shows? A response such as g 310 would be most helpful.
g 560
